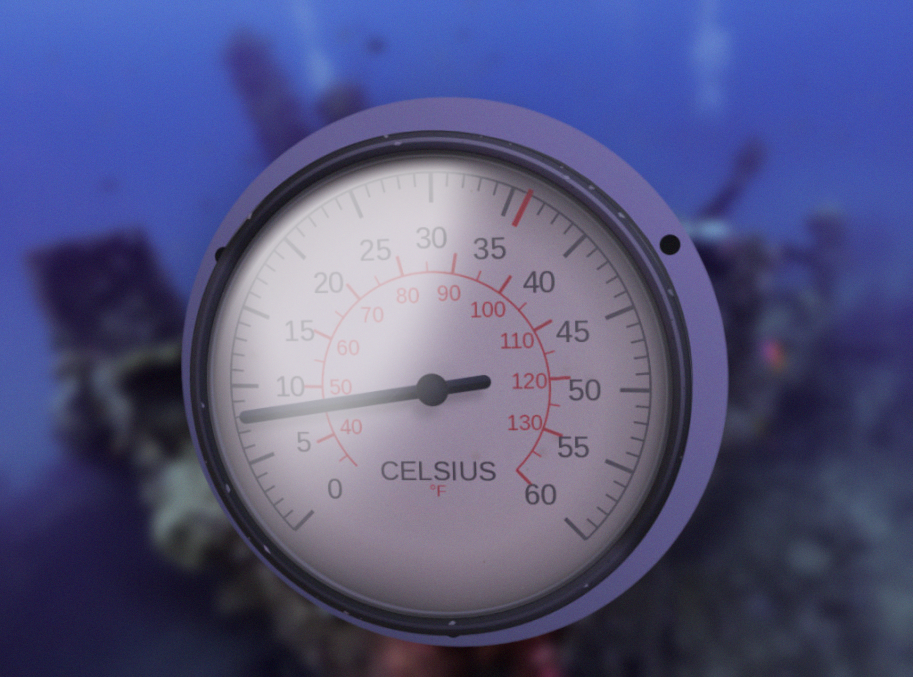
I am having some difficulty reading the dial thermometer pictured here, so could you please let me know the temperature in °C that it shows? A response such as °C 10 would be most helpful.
°C 8
